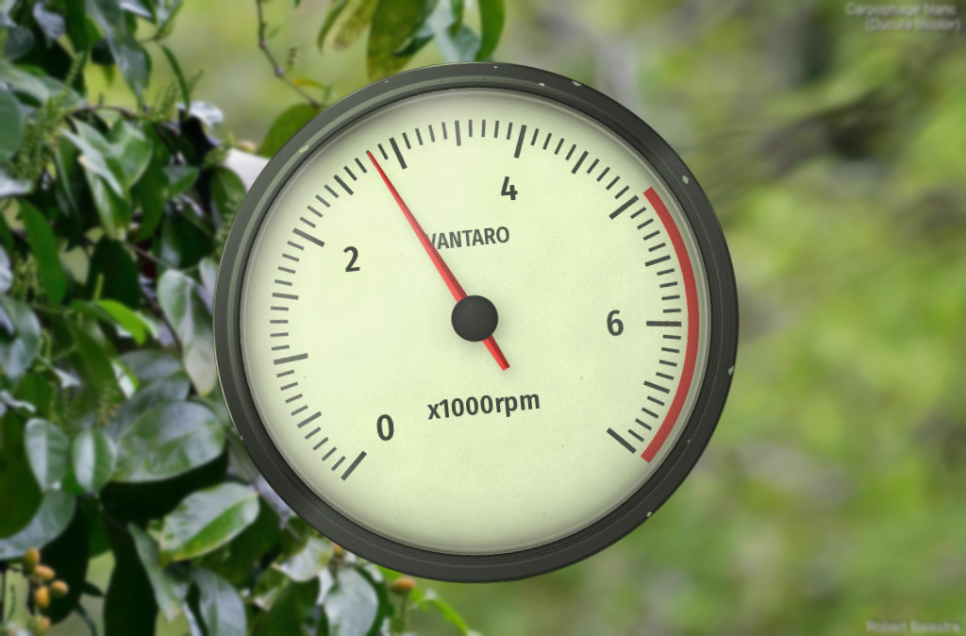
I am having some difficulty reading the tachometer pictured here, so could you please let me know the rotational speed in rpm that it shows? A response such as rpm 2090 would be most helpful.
rpm 2800
